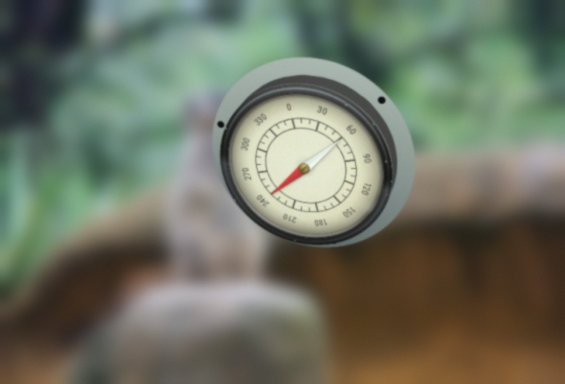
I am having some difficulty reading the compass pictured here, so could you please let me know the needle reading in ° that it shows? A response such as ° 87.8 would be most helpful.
° 240
